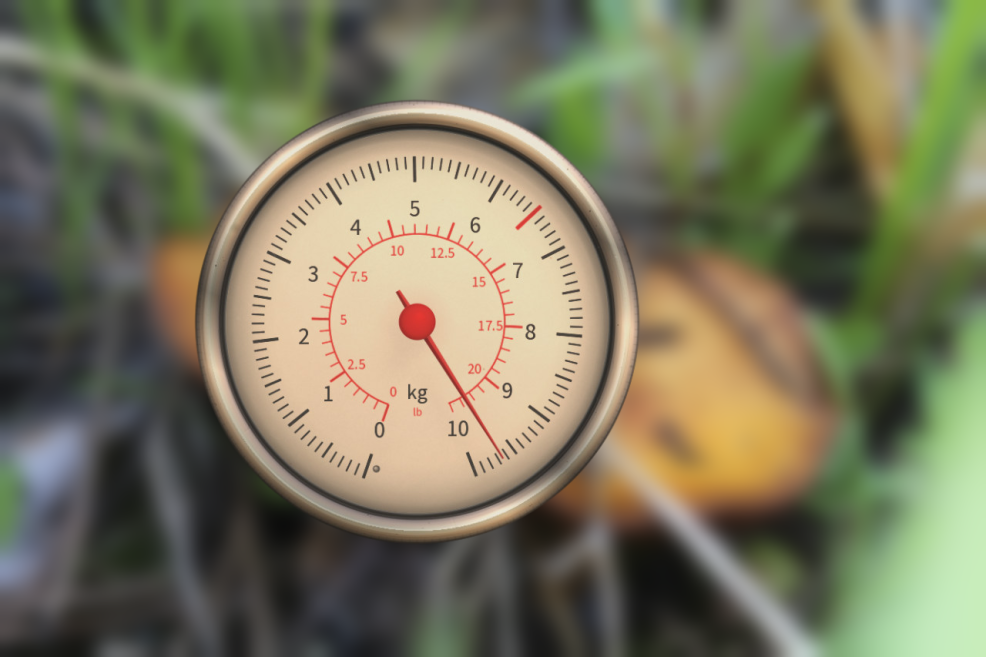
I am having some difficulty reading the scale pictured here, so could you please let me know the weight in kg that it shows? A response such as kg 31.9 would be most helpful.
kg 9.65
